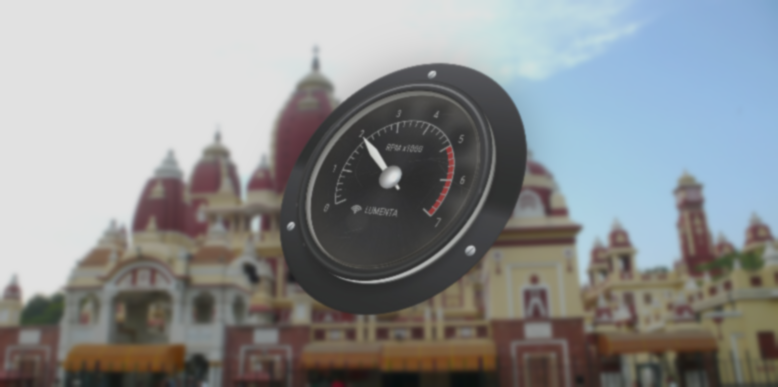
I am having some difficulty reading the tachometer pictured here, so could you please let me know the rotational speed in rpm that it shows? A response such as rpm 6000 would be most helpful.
rpm 2000
